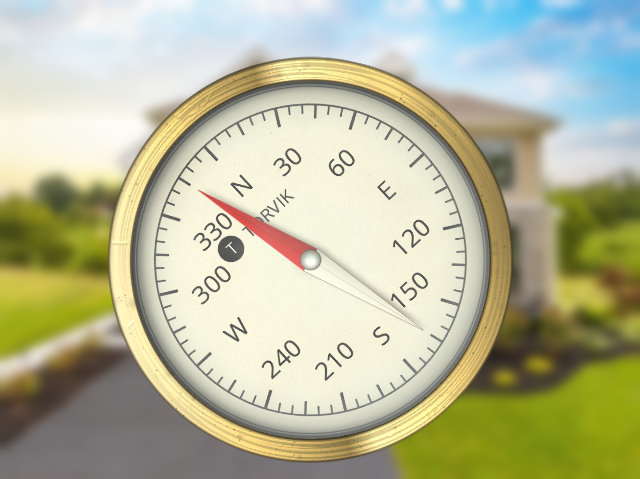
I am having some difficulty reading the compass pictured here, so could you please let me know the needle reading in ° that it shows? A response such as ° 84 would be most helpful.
° 345
